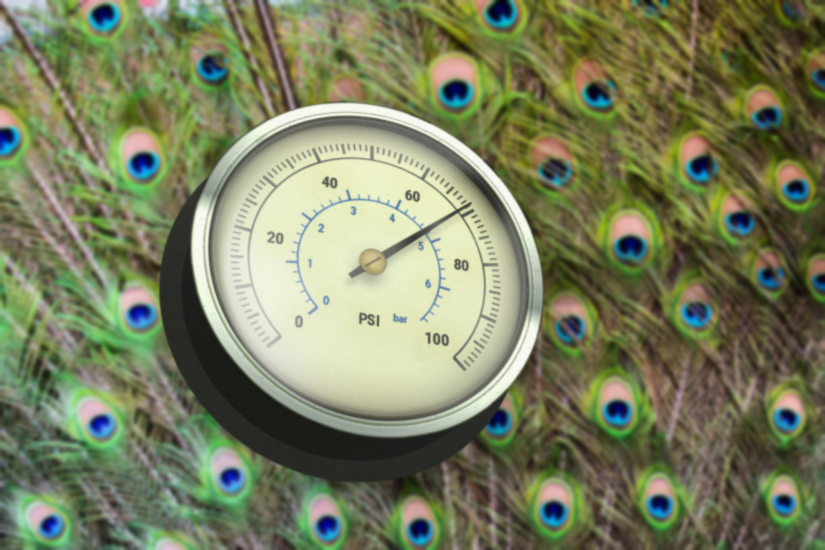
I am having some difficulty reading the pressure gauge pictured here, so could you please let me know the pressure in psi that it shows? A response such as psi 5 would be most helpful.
psi 69
